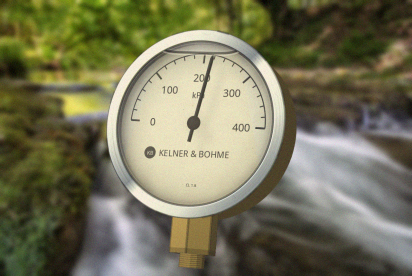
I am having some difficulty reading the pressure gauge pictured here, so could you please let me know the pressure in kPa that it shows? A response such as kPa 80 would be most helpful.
kPa 220
